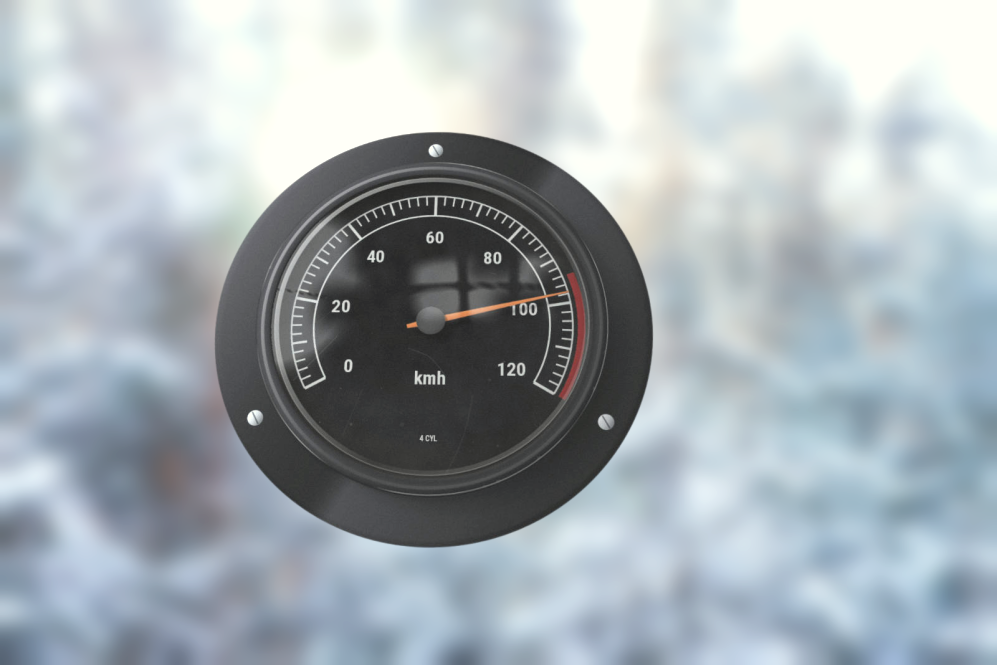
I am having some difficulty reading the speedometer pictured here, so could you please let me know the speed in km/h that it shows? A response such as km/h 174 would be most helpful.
km/h 98
